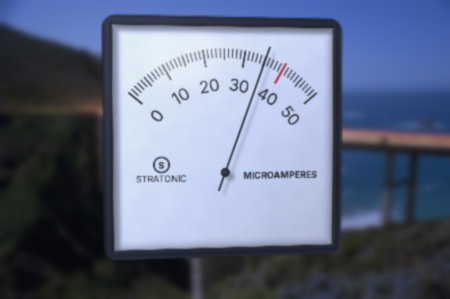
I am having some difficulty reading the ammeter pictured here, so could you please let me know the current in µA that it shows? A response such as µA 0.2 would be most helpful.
µA 35
